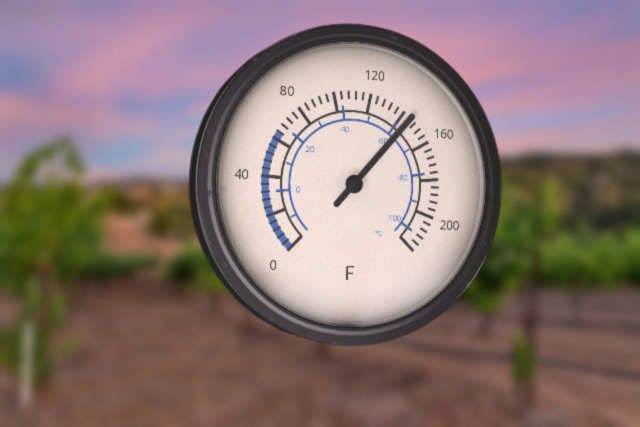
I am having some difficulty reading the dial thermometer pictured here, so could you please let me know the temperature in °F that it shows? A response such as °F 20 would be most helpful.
°F 144
